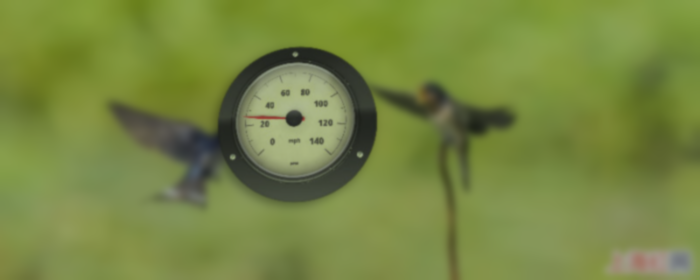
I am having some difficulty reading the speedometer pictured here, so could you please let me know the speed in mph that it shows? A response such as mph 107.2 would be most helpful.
mph 25
